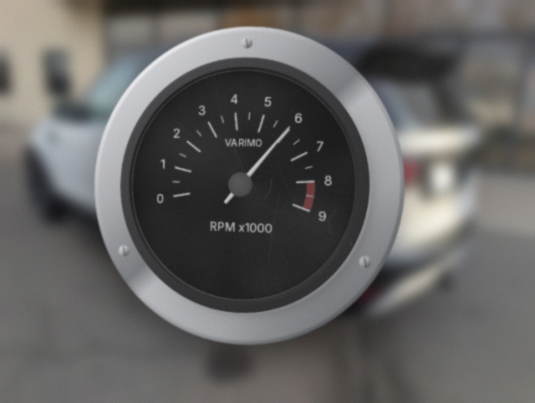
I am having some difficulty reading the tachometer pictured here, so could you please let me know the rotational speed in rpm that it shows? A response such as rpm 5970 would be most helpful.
rpm 6000
